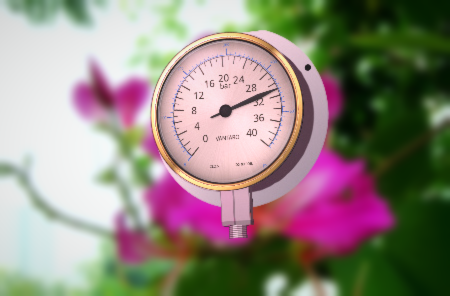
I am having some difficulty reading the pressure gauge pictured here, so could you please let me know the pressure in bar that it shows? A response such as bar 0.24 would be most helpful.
bar 31
